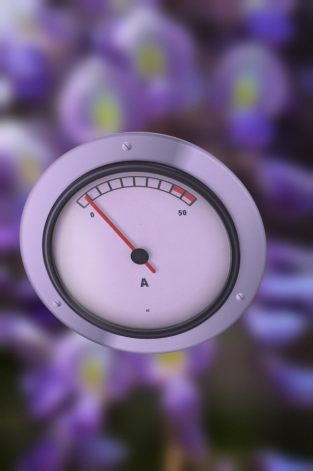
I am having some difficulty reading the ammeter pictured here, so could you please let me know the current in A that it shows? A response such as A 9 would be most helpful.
A 5
